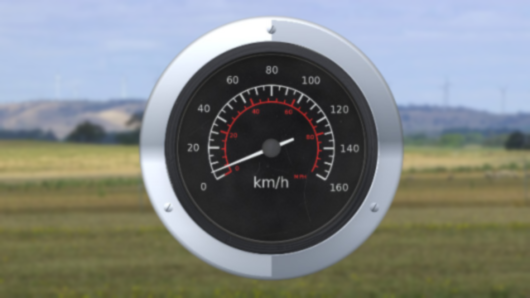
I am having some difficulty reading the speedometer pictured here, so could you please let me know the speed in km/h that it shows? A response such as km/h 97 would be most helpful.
km/h 5
